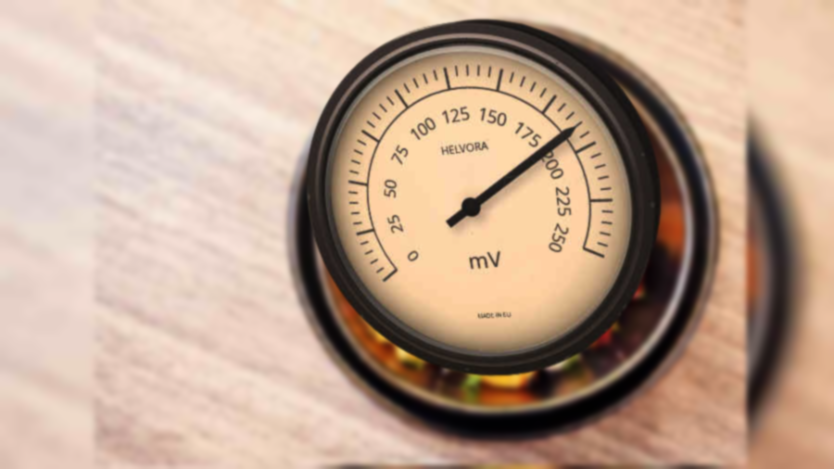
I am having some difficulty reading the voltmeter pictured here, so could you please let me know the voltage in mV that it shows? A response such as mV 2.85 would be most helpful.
mV 190
